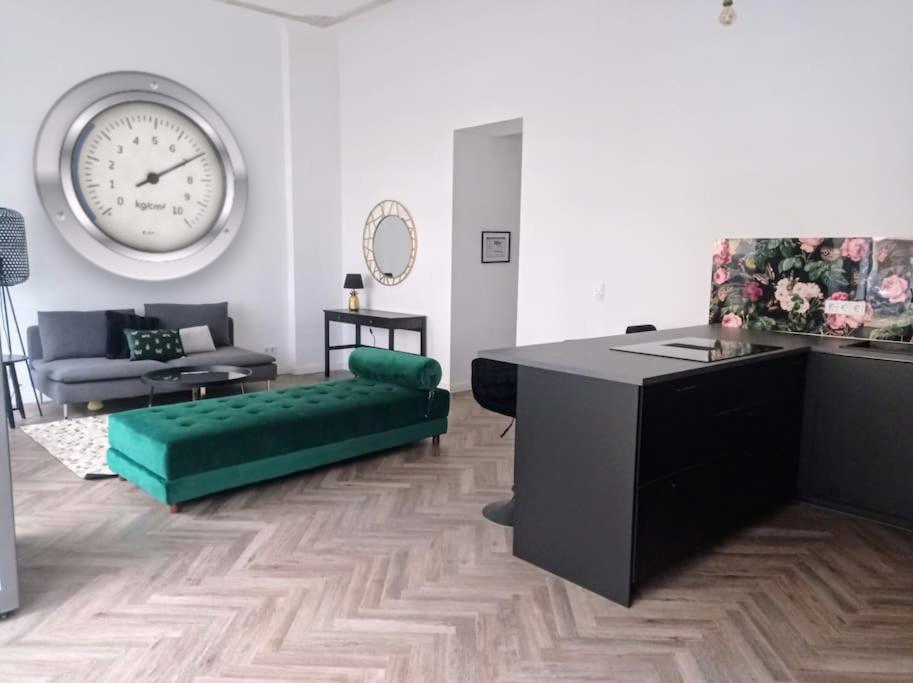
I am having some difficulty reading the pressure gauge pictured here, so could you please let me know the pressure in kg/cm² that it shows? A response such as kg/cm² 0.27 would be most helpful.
kg/cm² 7
